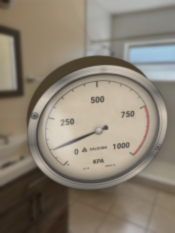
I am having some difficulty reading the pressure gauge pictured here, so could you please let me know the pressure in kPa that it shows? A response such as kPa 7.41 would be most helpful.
kPa 100
